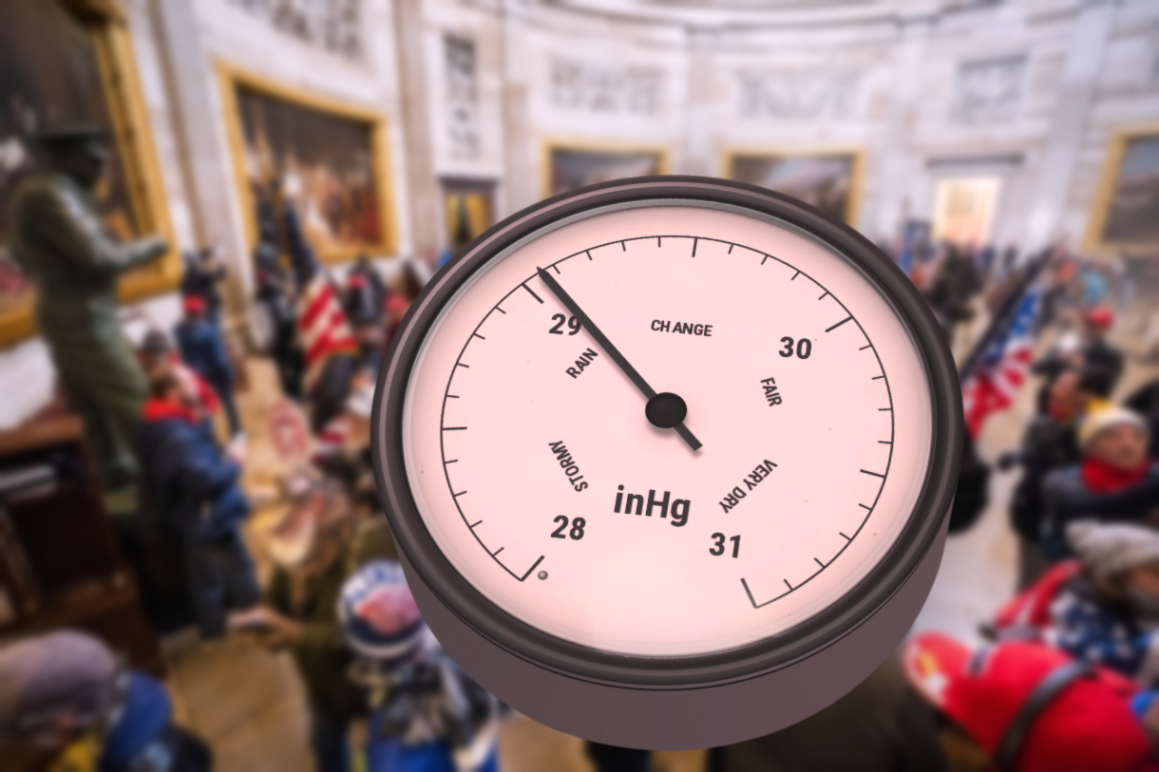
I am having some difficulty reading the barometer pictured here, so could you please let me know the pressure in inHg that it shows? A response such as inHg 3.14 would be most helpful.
inHg 29.05
